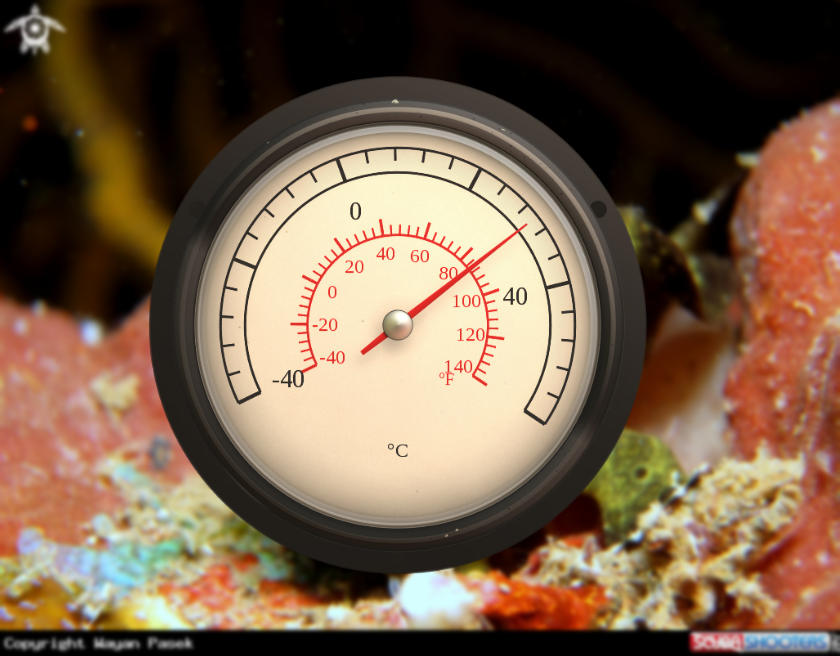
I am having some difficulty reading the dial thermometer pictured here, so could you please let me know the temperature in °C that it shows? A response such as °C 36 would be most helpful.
°C 30
